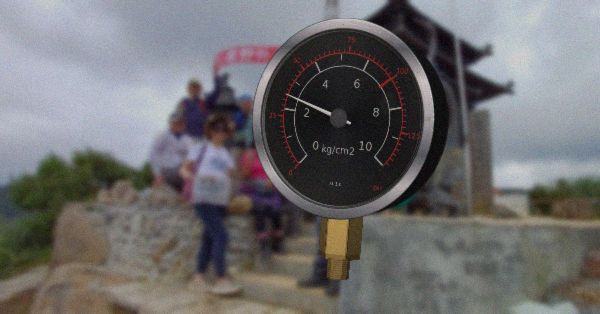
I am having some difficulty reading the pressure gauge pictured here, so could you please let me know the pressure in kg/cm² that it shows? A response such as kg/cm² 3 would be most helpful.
kg/cm² 2.5
